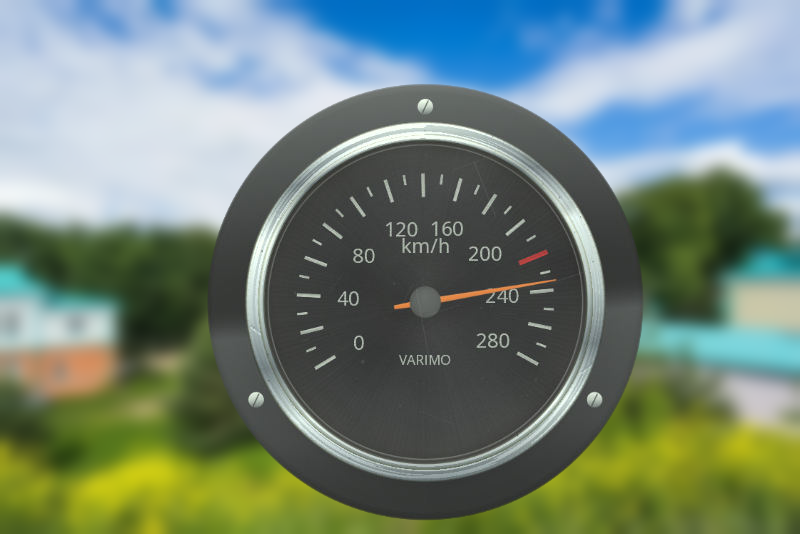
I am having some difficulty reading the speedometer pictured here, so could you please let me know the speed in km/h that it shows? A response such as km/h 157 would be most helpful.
km/h 235
